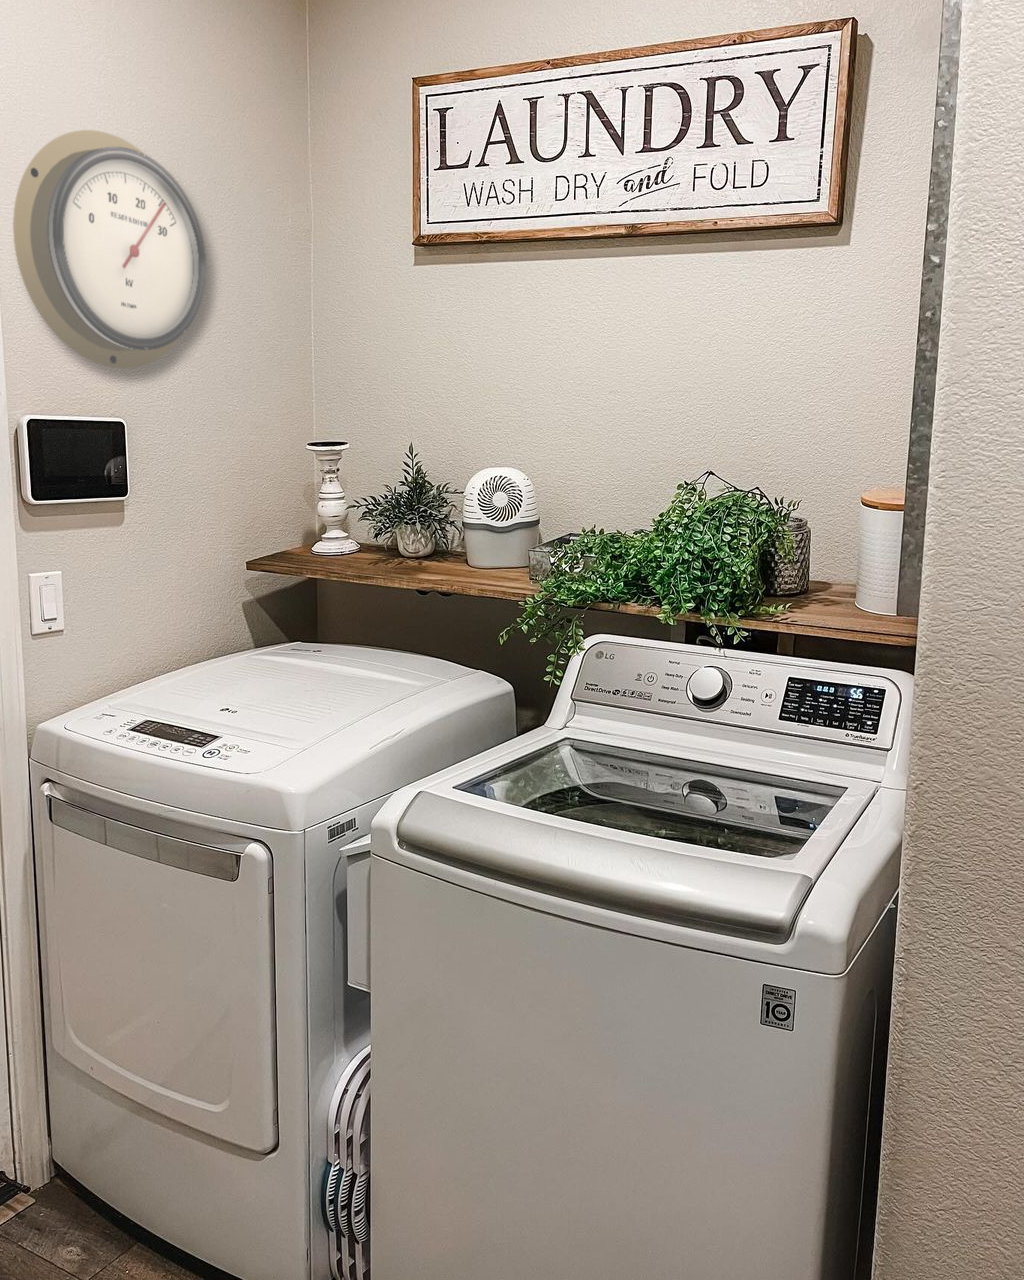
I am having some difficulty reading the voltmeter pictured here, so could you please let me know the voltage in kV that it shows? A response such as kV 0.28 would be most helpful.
kV 25
